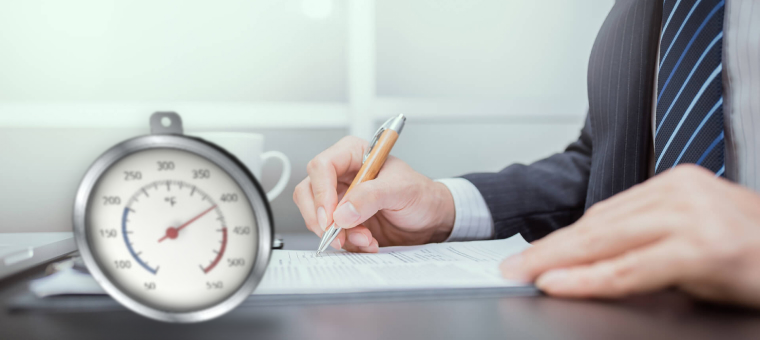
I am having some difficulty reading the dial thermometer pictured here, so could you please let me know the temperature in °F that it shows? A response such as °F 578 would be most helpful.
°F 400
